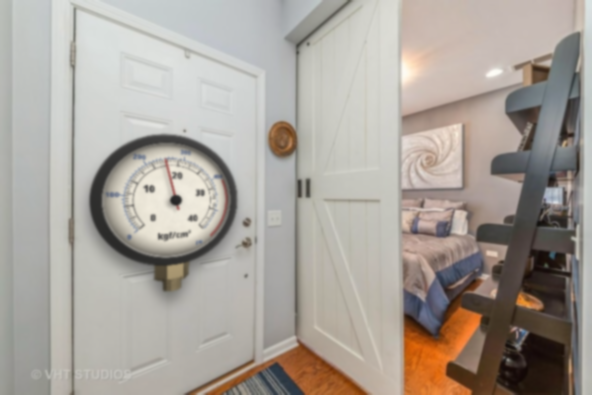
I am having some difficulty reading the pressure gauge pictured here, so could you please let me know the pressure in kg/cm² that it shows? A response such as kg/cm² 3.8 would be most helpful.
kg/cm² 17.5
